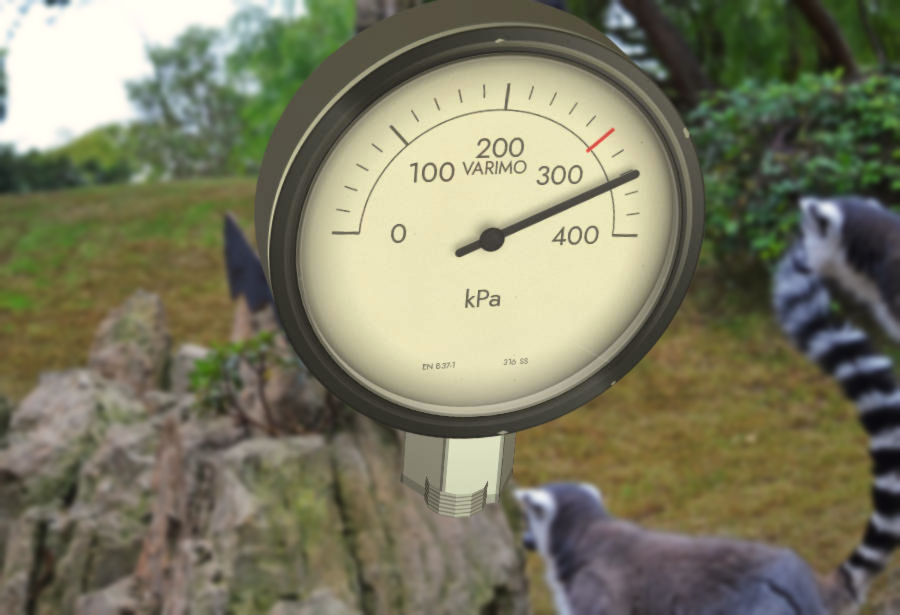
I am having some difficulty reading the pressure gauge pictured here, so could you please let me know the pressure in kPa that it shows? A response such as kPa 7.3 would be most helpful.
kPa 340
